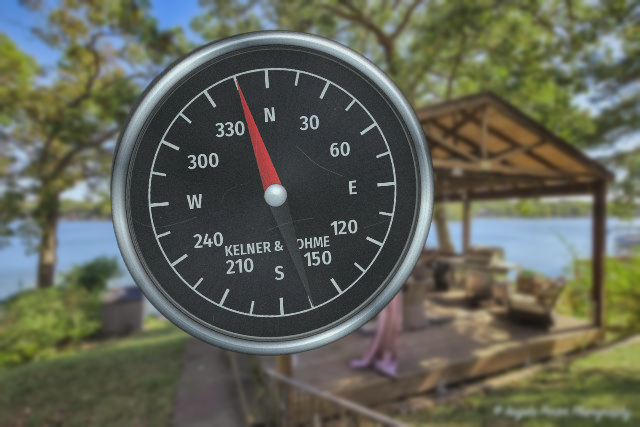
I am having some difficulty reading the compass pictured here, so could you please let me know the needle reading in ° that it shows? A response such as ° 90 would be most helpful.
° 345
